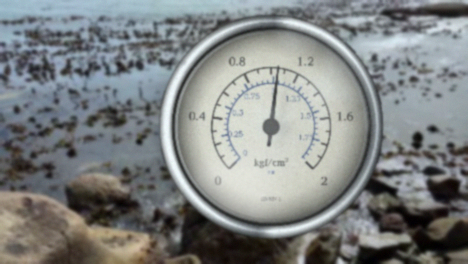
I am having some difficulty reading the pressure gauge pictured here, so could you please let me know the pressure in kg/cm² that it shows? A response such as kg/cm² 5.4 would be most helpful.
kg/cm² 1.05
